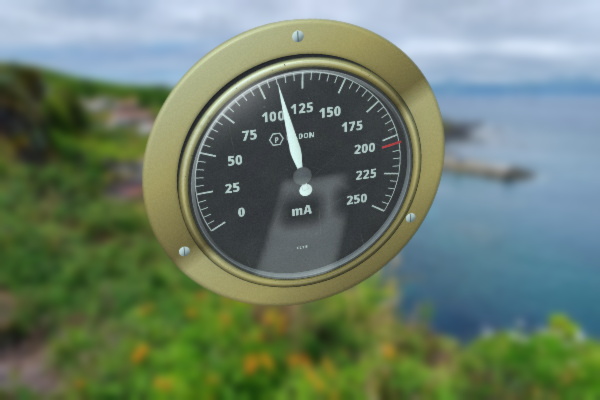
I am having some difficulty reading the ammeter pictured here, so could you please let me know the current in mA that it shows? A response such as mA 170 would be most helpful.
mA 110
